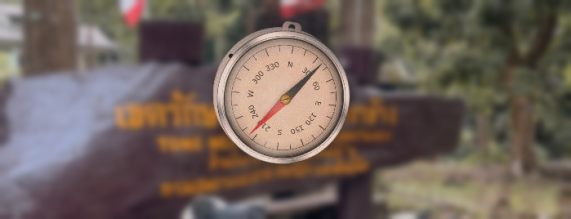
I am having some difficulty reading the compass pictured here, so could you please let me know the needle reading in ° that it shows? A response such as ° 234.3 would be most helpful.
° 217.5
